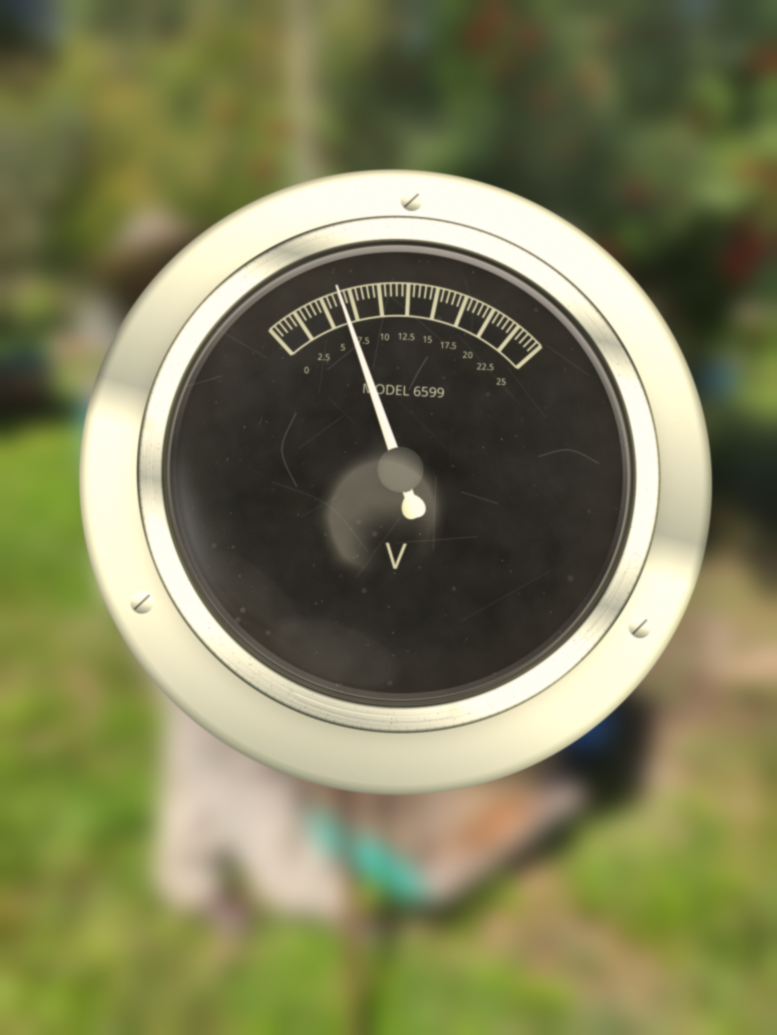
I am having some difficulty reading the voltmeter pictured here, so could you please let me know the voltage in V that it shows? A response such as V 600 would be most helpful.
V 6.5
